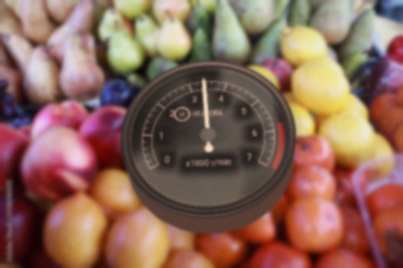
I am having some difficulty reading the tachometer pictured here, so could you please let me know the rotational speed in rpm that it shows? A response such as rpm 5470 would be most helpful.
rpm 3400
